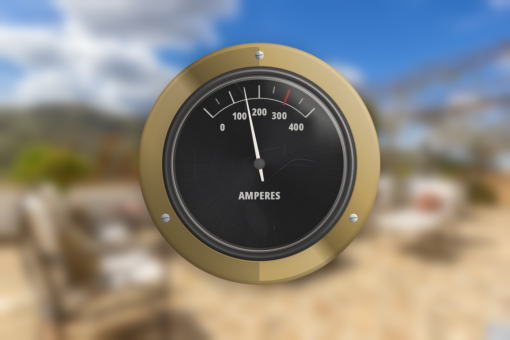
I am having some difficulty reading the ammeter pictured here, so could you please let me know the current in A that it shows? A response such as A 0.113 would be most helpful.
A 150
